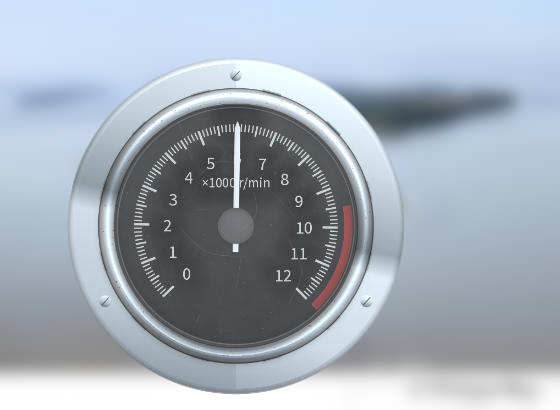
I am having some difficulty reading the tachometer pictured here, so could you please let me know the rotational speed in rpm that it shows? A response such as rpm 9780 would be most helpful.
rpm 6000
